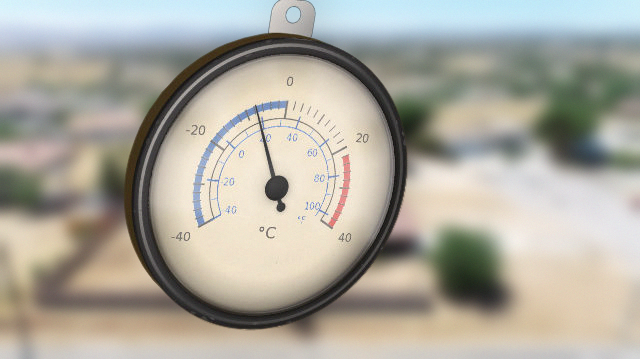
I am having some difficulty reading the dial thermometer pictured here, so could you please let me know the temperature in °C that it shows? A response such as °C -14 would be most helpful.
°C -8
